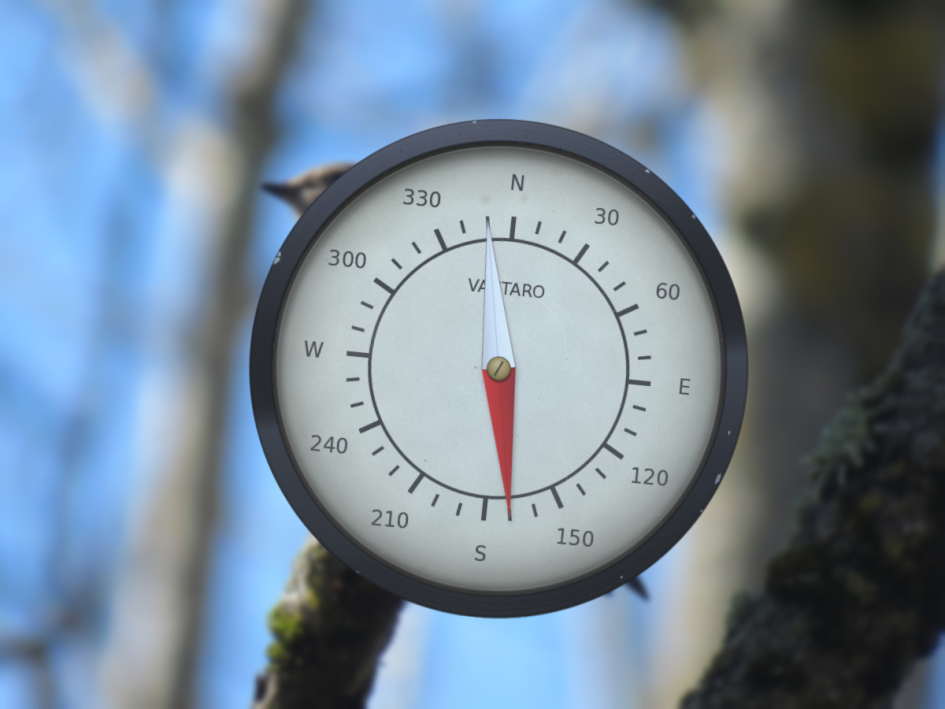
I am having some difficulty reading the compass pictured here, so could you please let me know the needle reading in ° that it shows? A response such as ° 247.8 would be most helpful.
° 170
